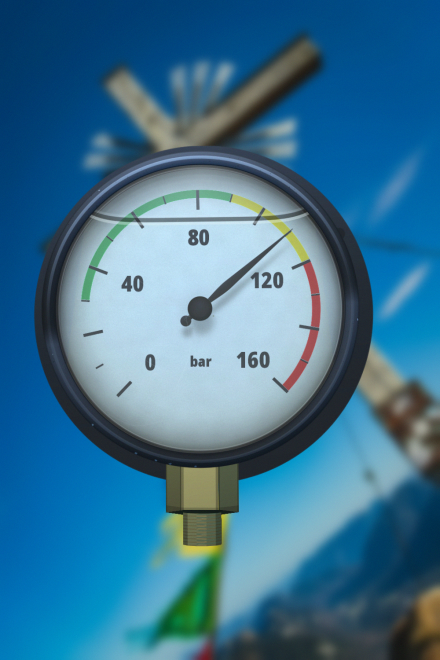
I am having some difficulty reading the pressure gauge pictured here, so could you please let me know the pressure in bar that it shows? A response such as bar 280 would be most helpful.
bar 110
